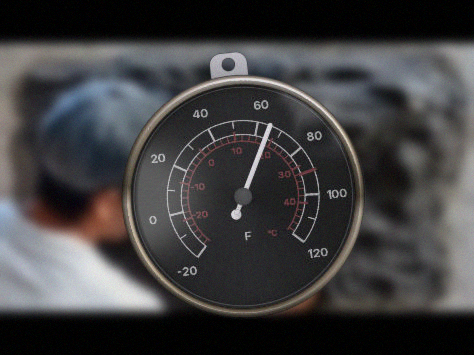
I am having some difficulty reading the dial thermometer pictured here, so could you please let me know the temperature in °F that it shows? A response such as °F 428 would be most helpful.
°F 65
